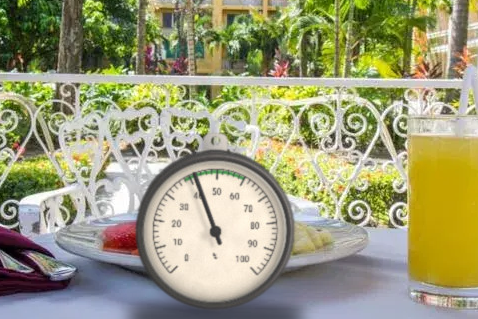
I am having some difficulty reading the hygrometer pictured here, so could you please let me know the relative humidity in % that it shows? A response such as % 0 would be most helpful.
% 42
